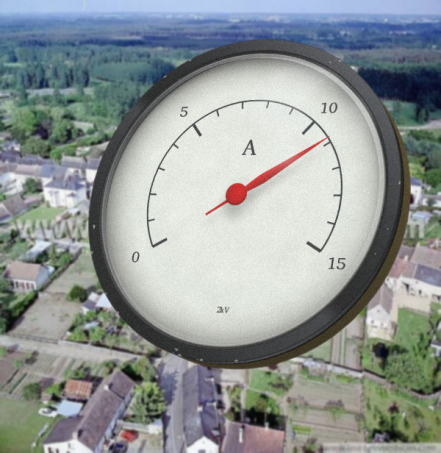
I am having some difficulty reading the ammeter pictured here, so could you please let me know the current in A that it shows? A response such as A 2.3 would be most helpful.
A 11
